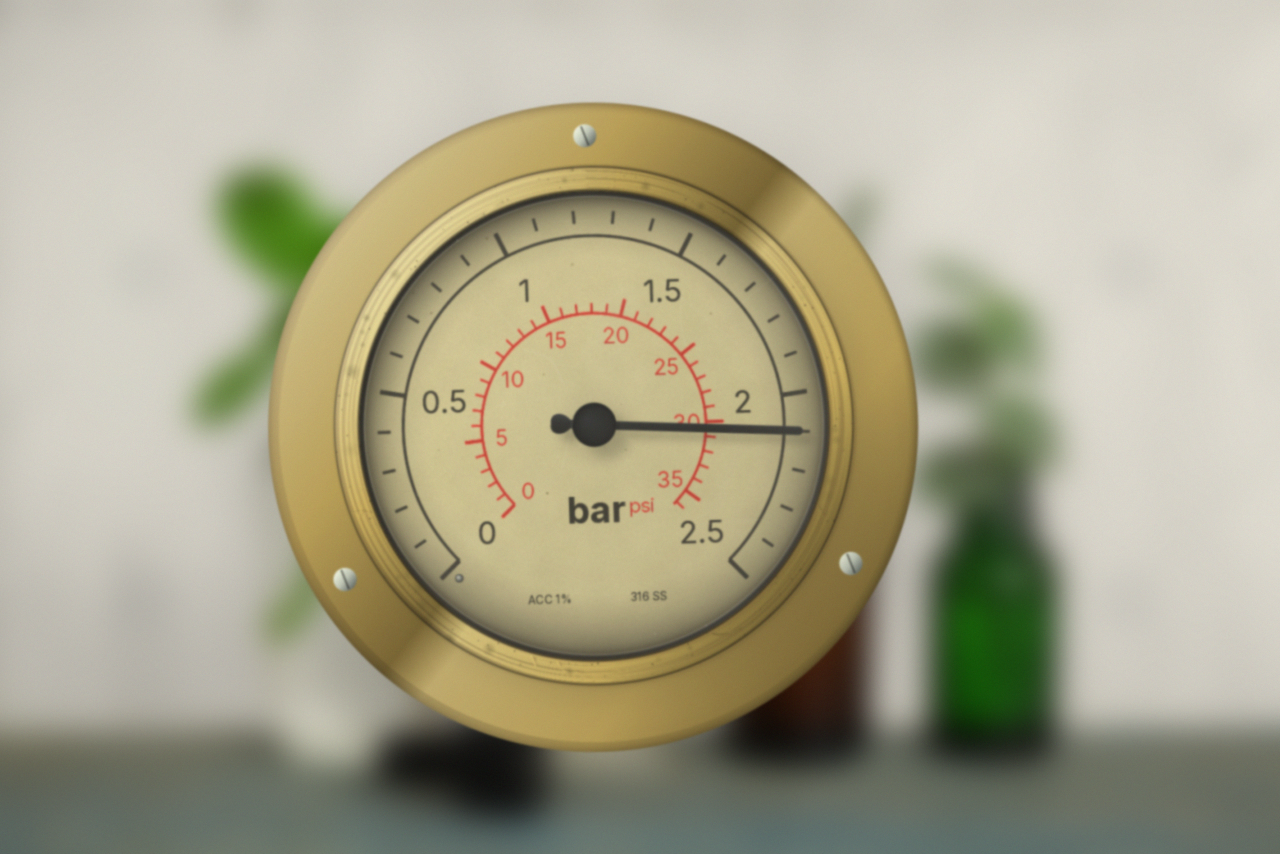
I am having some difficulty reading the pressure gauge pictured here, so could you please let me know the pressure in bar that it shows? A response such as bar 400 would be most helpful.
bar 2.1
